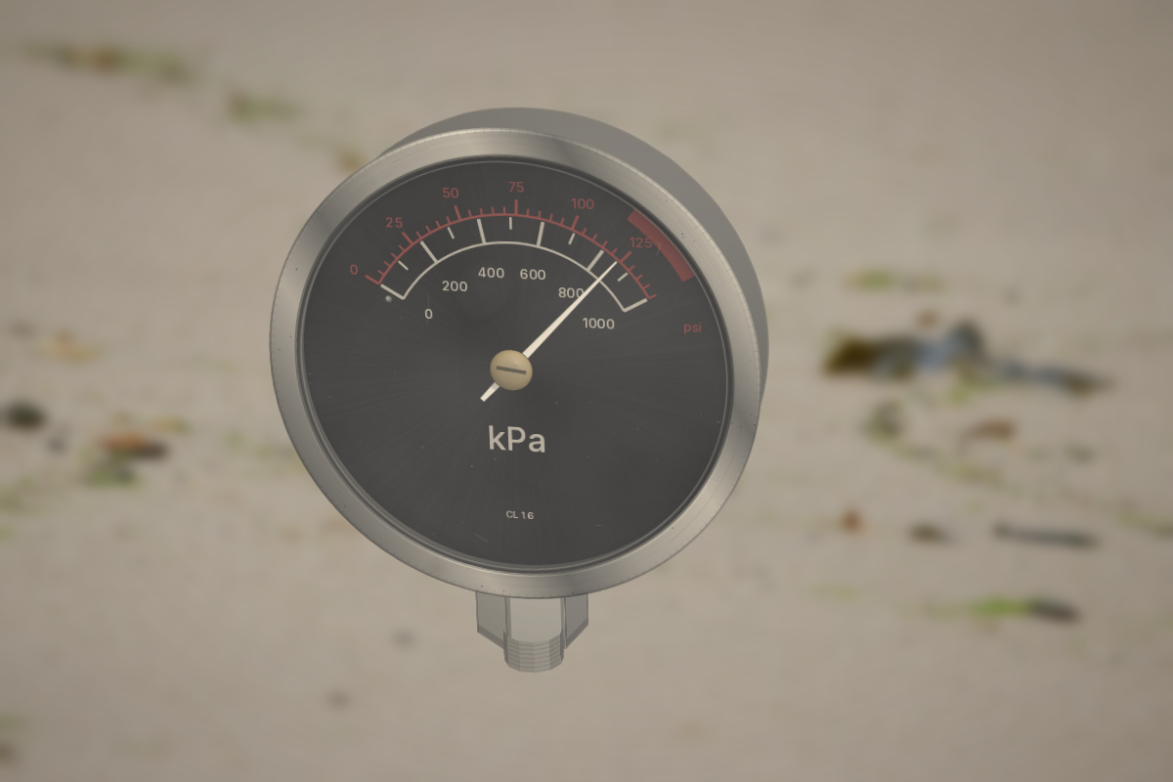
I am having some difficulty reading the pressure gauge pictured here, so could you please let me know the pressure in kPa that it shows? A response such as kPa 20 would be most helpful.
kPa 850
